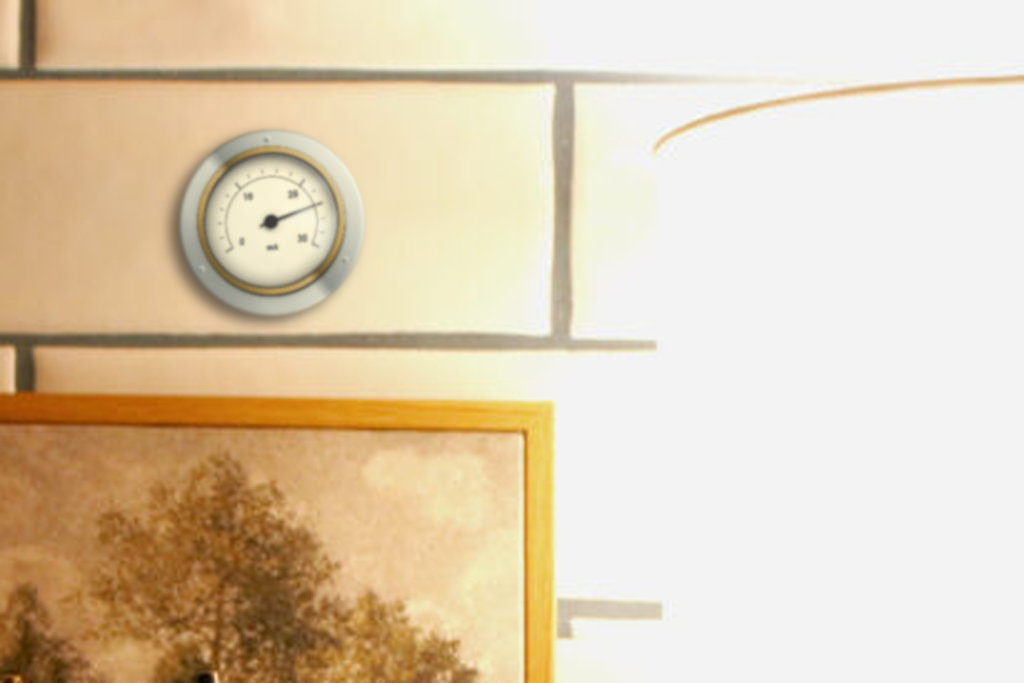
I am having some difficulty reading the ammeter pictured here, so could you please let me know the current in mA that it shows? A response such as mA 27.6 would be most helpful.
mA 24
